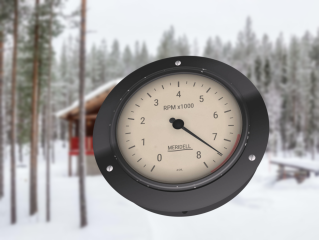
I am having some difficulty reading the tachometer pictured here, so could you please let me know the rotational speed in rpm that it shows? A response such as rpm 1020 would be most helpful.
rpm 7500
